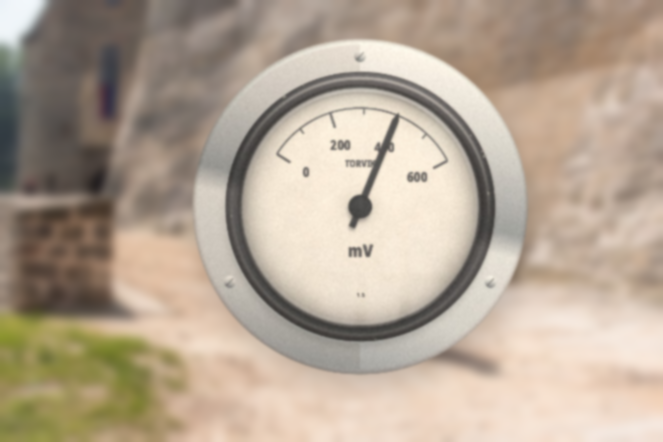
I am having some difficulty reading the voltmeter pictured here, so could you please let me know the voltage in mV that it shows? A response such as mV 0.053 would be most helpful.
mV 400
